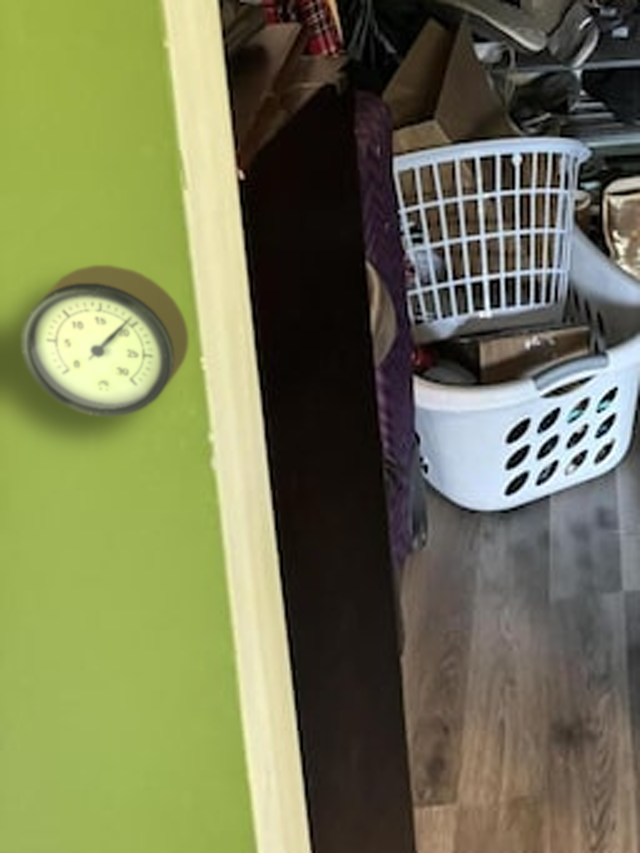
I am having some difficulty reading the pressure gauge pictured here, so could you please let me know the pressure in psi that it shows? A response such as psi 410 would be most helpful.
psi 19
